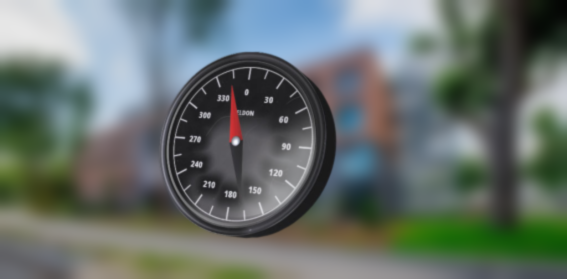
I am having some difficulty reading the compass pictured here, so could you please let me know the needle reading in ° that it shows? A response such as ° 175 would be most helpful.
° 345
